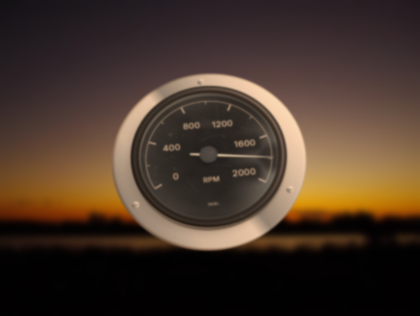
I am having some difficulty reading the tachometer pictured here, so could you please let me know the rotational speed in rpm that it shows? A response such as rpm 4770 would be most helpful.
rpm 1800
